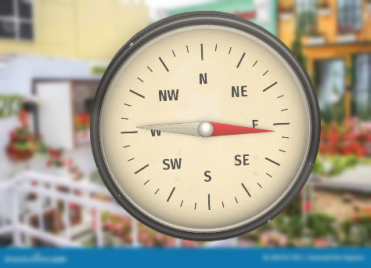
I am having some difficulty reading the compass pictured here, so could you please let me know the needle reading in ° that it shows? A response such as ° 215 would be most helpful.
° 95
